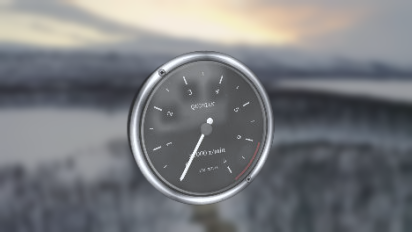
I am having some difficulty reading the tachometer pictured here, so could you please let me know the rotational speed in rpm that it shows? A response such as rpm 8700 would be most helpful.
rpm 0
